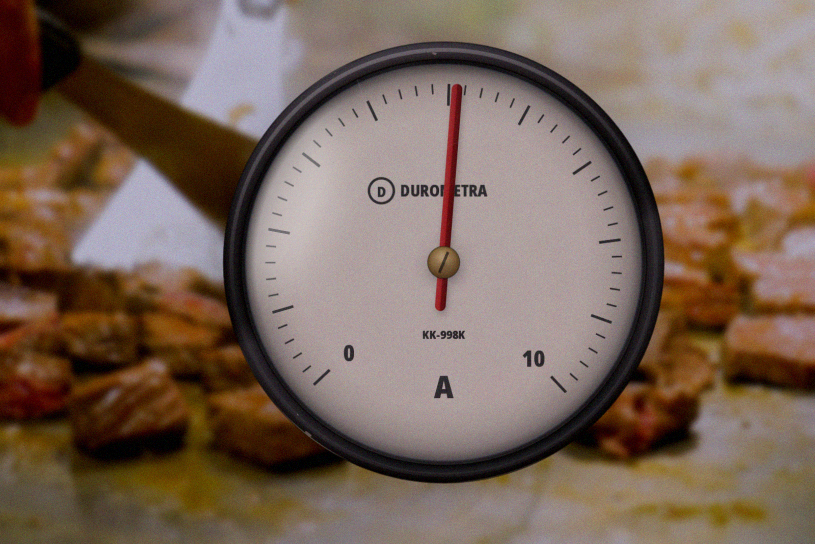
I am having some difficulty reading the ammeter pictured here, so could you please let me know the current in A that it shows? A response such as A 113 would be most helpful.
A 5.1
